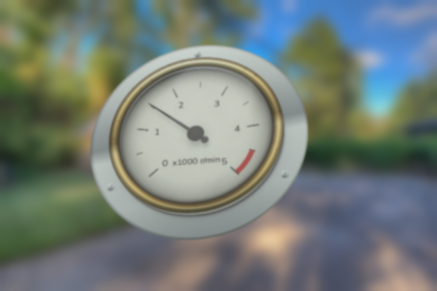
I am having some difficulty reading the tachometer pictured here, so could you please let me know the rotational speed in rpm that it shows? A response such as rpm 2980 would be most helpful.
rpm 1500
